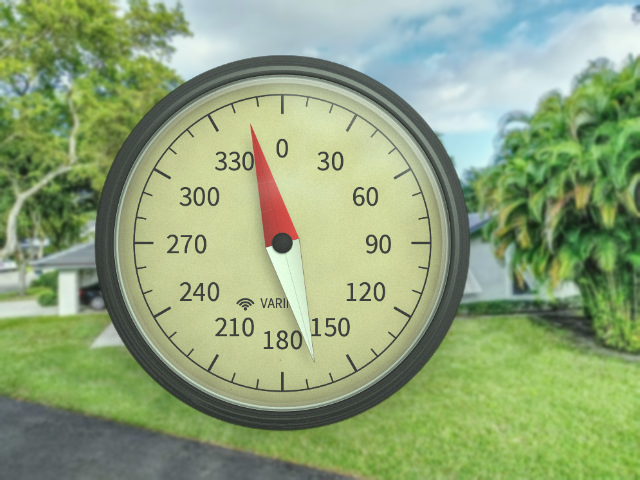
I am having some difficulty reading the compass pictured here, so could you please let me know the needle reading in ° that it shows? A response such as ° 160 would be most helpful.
° 345
